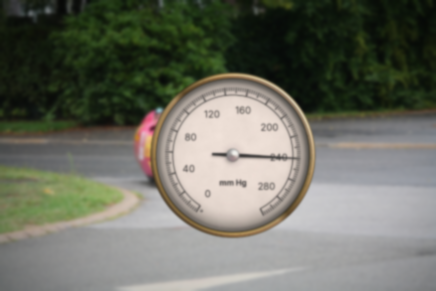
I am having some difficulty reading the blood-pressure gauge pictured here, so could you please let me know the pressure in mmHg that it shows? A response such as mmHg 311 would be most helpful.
mmHg 240
